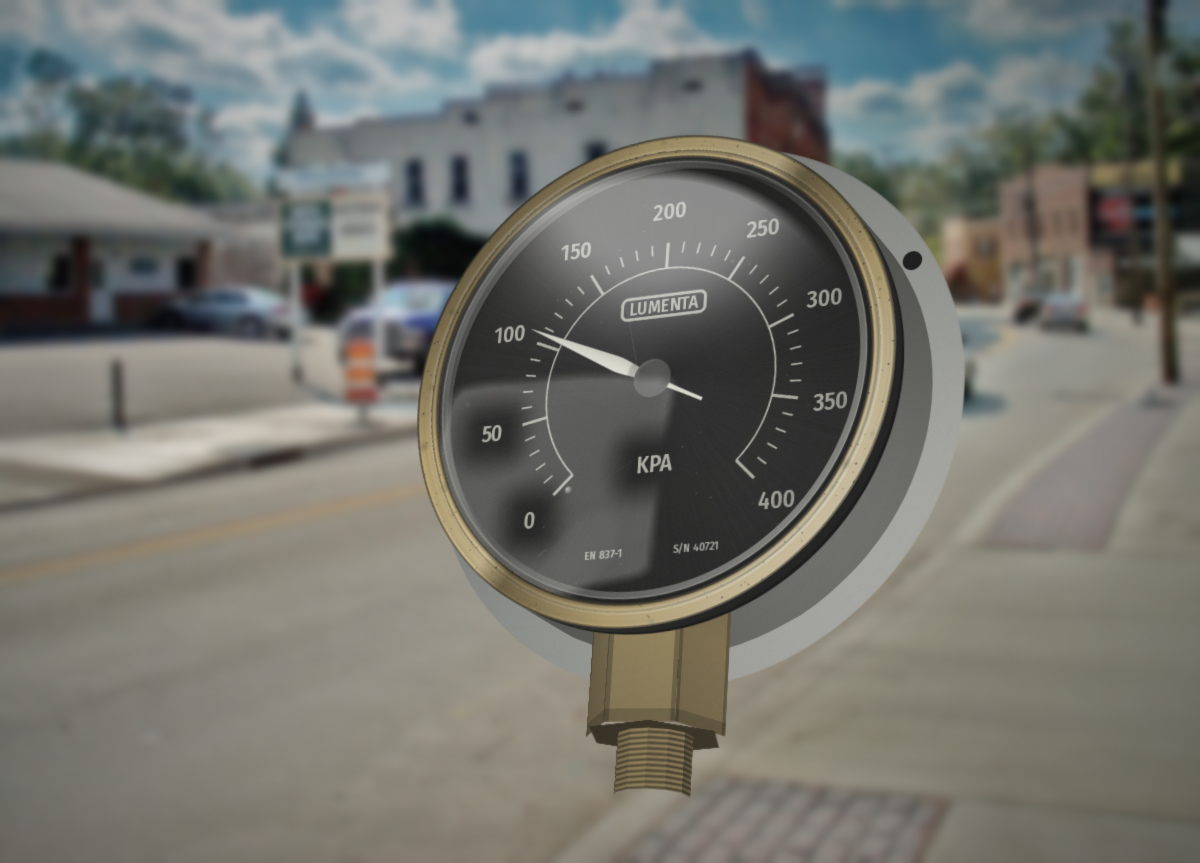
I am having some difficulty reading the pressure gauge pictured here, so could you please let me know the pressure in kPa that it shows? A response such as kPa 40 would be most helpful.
kPa 105
